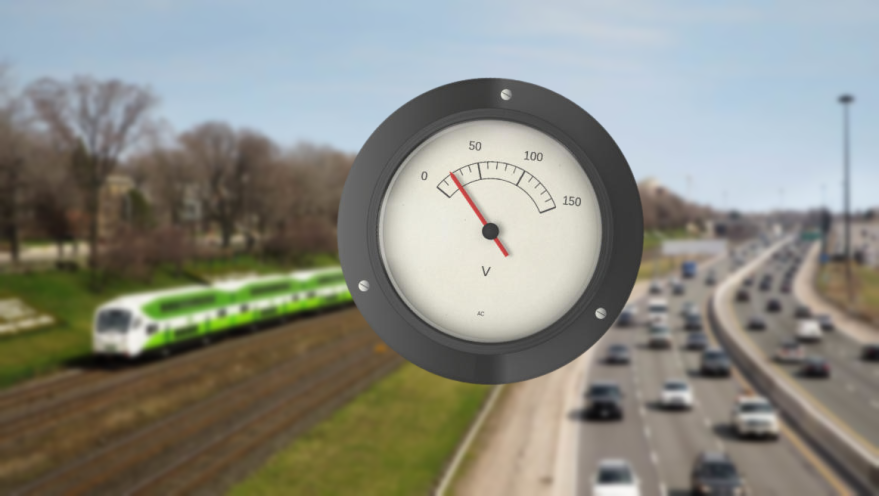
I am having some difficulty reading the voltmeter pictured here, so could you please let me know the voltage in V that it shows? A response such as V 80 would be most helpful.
V 20
